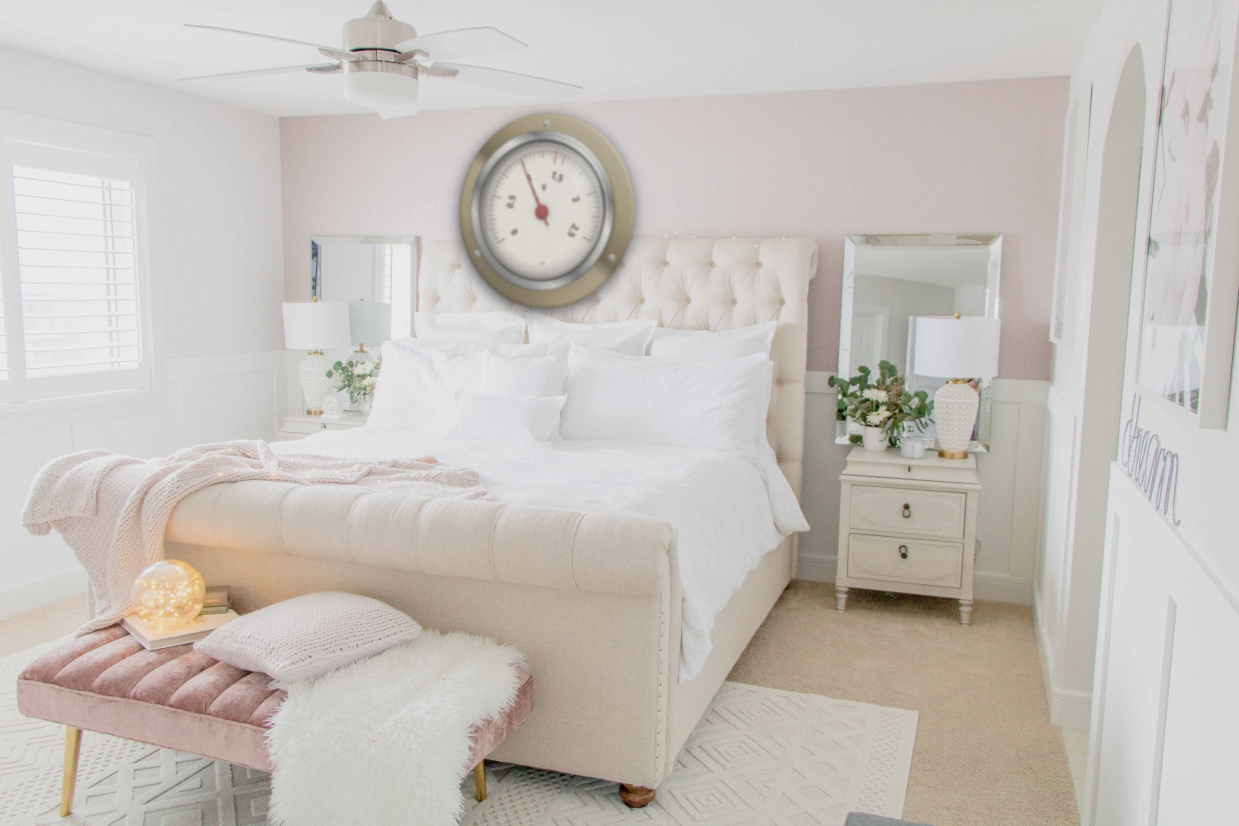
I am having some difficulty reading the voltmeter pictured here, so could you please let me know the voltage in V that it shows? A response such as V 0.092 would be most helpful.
V 1
